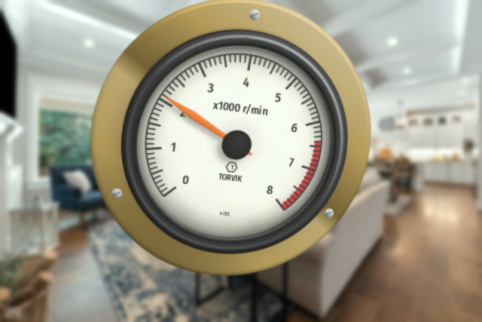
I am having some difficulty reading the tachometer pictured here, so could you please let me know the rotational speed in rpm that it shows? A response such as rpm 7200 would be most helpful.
rpm 2100
